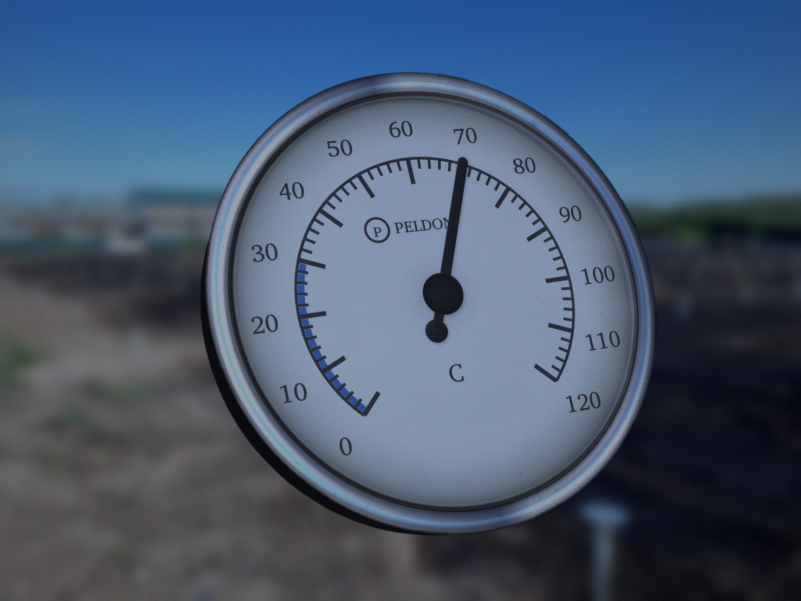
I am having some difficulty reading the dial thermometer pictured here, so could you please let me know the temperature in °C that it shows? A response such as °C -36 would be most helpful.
°C 70
